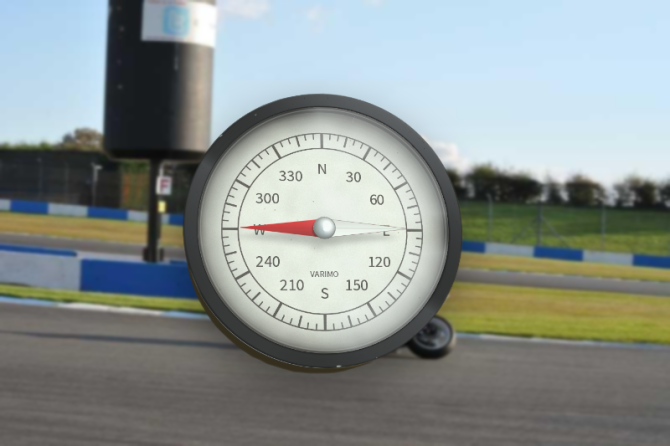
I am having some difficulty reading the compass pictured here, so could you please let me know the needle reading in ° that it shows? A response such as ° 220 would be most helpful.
° 270
